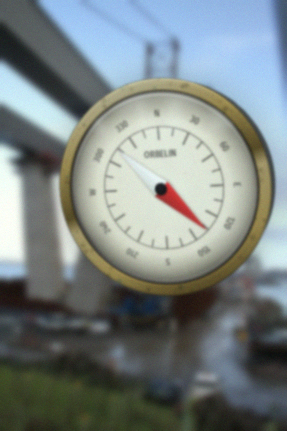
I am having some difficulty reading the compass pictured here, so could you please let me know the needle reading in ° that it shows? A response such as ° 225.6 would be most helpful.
° 135
